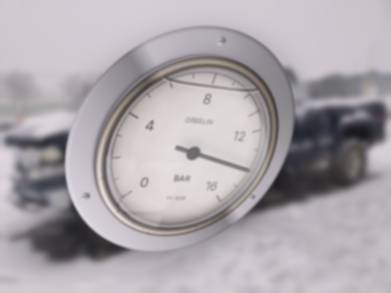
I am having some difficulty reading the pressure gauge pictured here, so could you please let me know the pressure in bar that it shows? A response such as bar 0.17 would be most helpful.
bar 14
